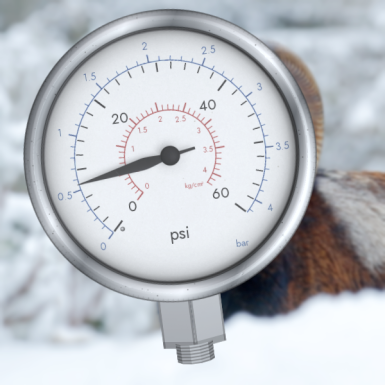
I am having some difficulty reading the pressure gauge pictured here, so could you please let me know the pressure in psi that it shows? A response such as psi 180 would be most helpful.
psi 8
